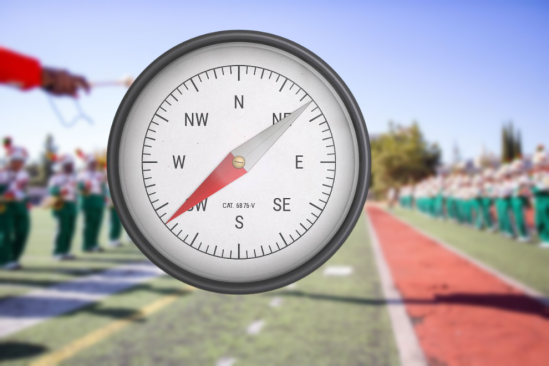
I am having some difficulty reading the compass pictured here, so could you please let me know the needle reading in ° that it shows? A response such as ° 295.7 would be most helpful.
° 230
